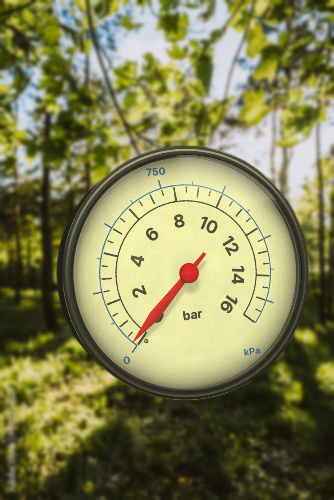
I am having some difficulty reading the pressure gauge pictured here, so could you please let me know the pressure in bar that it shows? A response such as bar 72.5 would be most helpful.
bar 0.25
